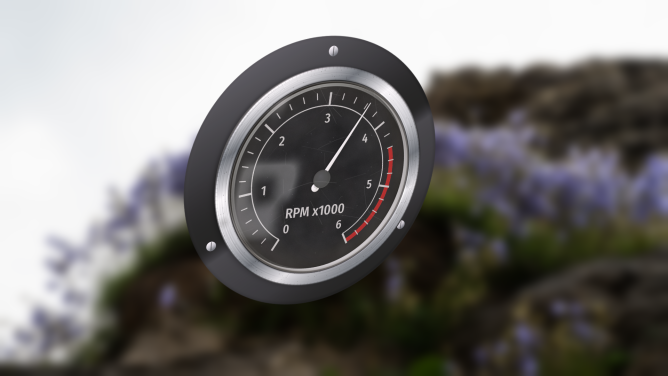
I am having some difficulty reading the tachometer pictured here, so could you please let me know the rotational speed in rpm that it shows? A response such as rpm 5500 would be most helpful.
rpm 3600
